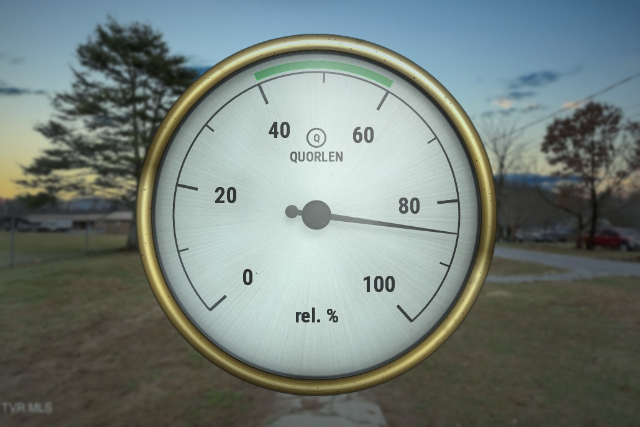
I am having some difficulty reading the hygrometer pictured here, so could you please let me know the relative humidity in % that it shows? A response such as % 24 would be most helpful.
% 85
